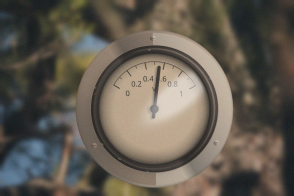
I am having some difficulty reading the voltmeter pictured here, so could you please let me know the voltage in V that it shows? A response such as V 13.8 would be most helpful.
V 0.55
